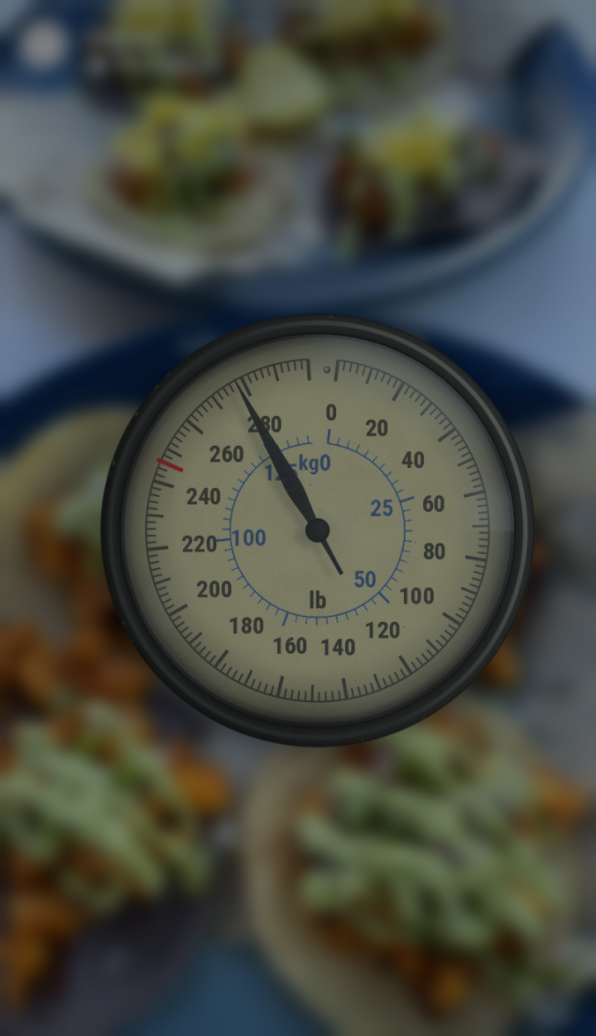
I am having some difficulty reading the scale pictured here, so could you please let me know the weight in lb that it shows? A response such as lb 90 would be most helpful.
lb 278
